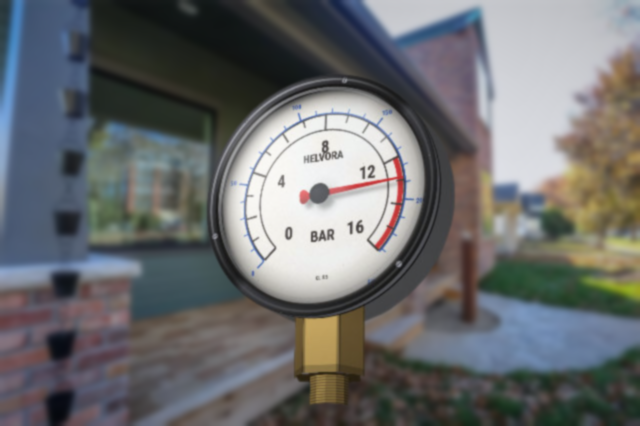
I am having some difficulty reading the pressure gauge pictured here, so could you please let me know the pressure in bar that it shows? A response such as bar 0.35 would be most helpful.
bar 13
